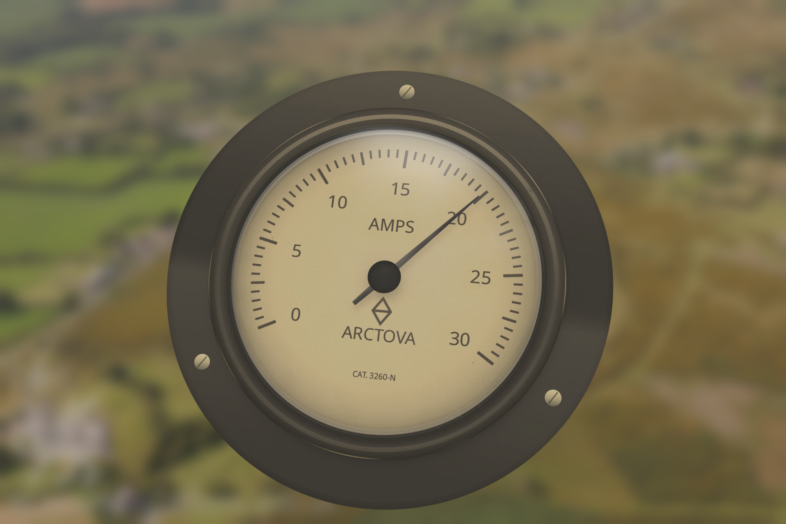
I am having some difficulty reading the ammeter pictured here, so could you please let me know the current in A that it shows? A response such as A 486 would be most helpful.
A 20
